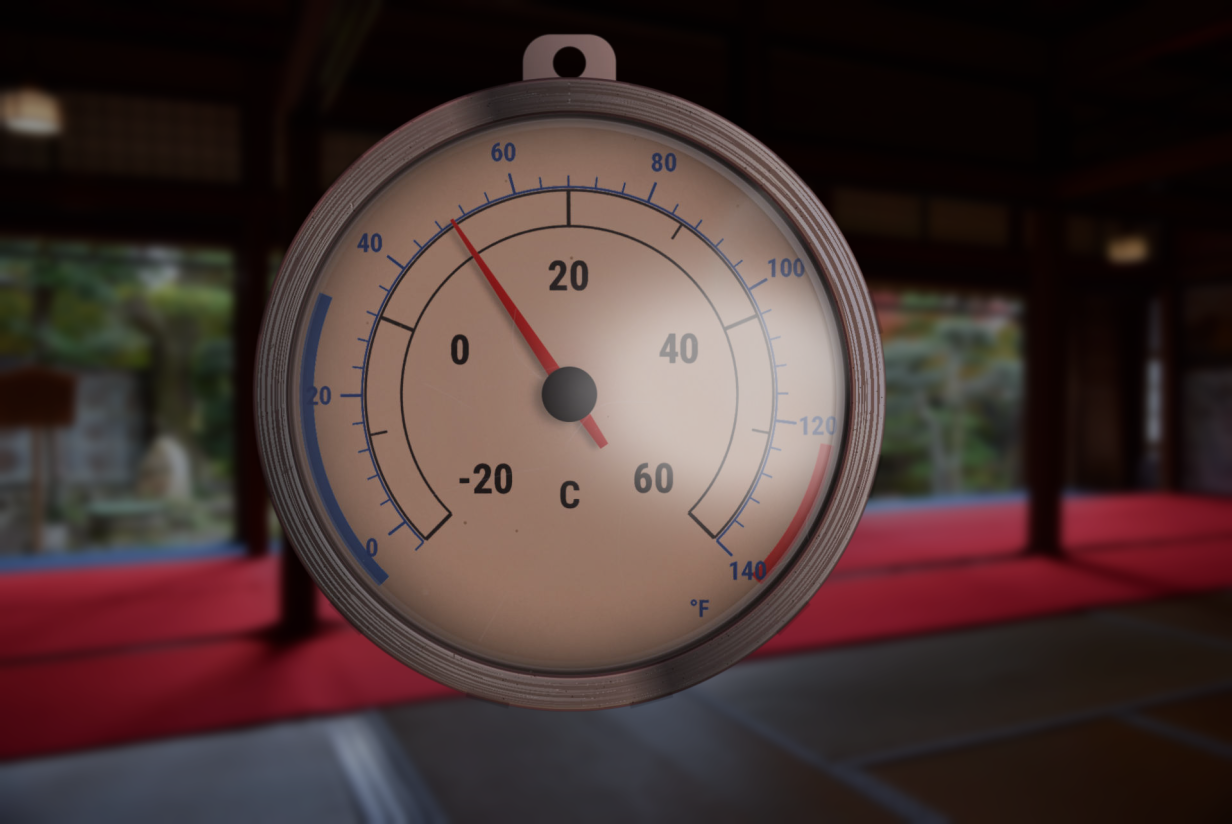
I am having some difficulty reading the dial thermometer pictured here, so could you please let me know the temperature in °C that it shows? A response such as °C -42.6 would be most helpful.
°C 10
